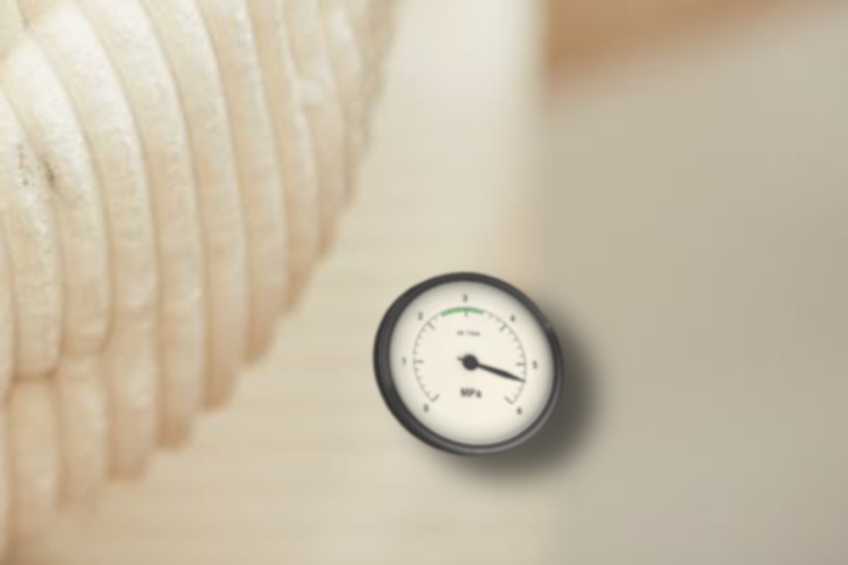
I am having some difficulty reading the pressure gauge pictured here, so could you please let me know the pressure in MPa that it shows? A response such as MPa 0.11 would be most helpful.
MPa 5.4
